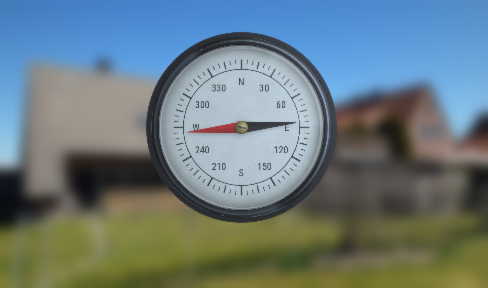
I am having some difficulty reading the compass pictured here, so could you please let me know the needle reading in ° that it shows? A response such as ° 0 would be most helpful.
° 265
